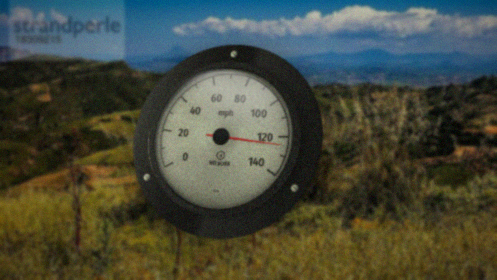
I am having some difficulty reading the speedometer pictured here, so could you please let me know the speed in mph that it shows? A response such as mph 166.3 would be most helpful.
mph 125
